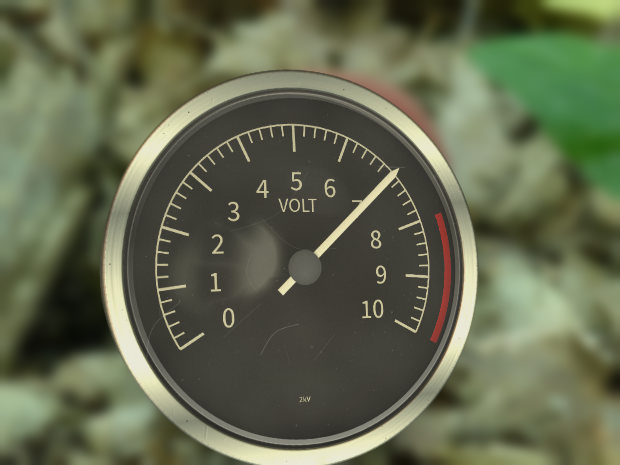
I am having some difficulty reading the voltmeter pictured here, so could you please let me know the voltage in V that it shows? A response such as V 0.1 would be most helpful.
V 7
